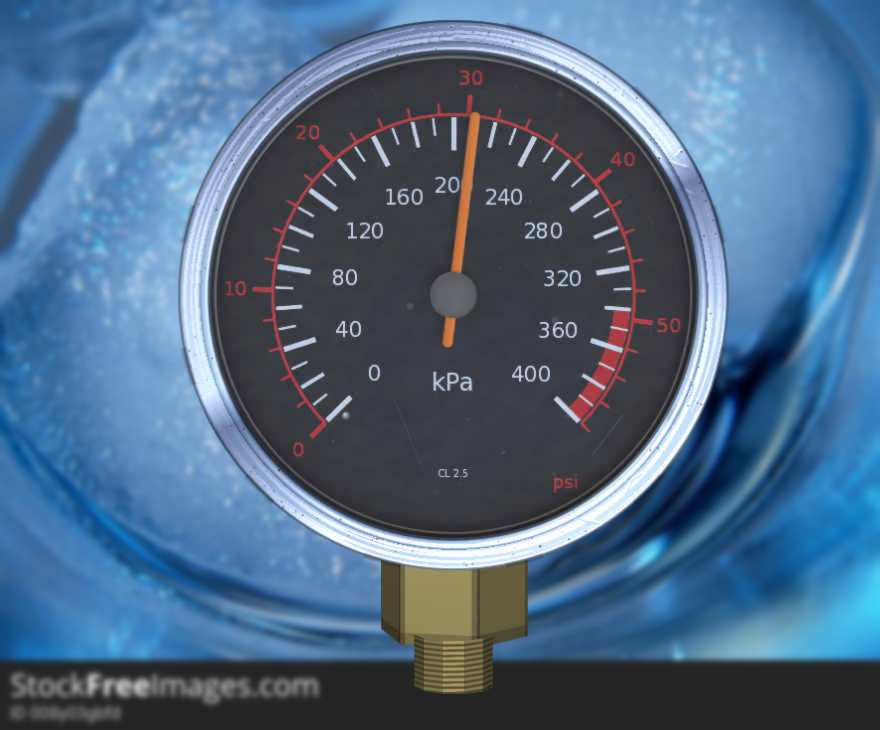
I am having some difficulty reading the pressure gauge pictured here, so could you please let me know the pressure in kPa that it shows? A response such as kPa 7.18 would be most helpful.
kPa 210
